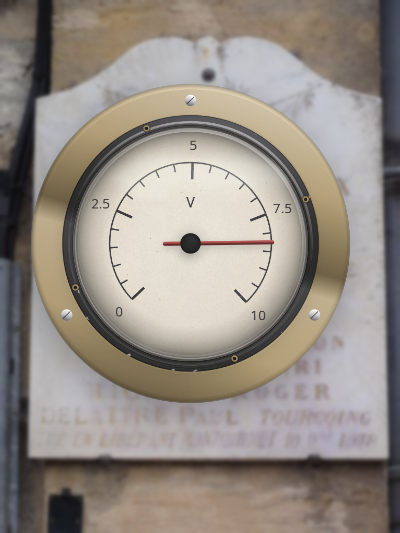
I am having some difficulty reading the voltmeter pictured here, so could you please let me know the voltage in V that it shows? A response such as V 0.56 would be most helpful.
V 8.25
